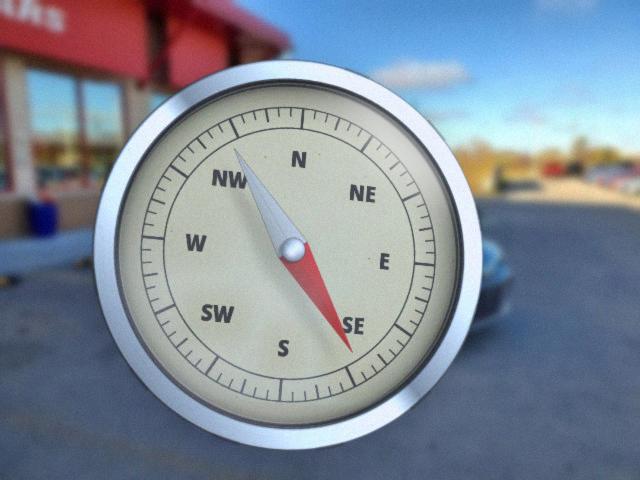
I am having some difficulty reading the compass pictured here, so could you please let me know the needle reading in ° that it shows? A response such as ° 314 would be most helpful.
° 145
